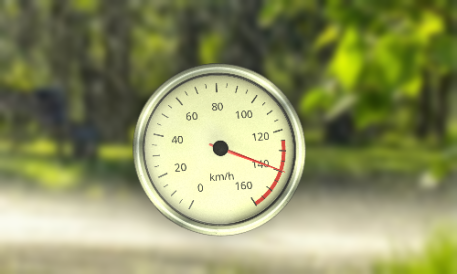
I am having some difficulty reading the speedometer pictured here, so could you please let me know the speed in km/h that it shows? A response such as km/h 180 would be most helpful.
km/h 140
